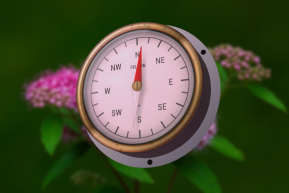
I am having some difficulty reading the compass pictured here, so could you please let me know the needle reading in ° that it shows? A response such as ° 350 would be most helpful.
° 7.5
